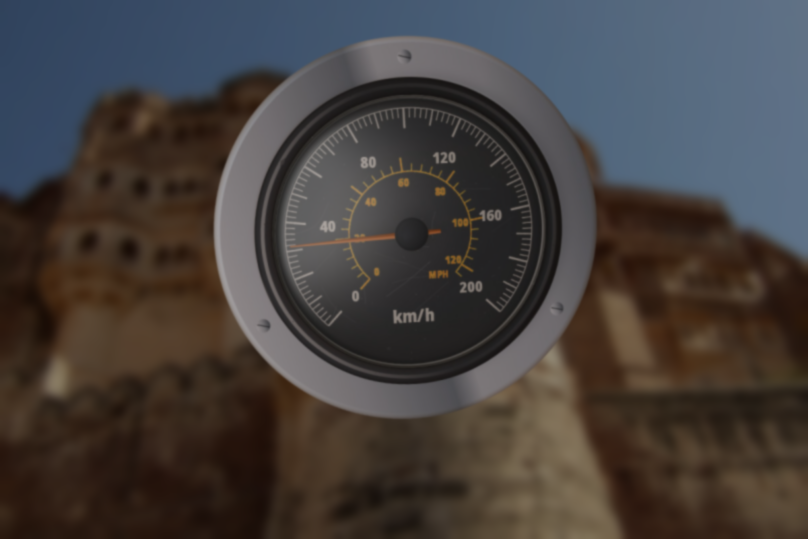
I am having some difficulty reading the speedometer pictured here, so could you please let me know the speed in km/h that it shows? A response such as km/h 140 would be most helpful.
km/h 32
